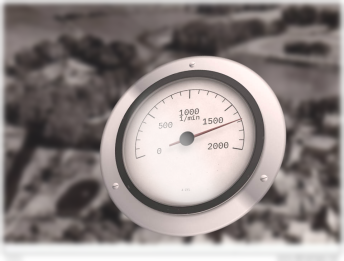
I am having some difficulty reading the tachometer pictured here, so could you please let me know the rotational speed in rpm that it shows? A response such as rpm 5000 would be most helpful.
rpm 1700
